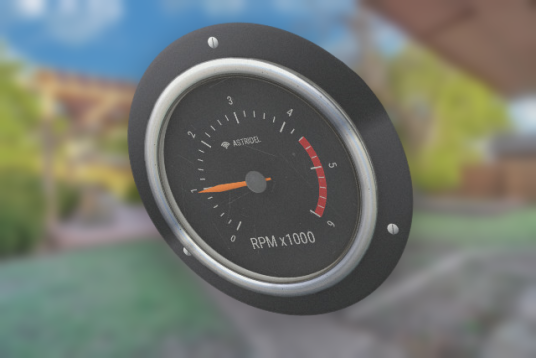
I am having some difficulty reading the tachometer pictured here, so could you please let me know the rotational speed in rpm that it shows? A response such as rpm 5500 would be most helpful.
rpm 1000
